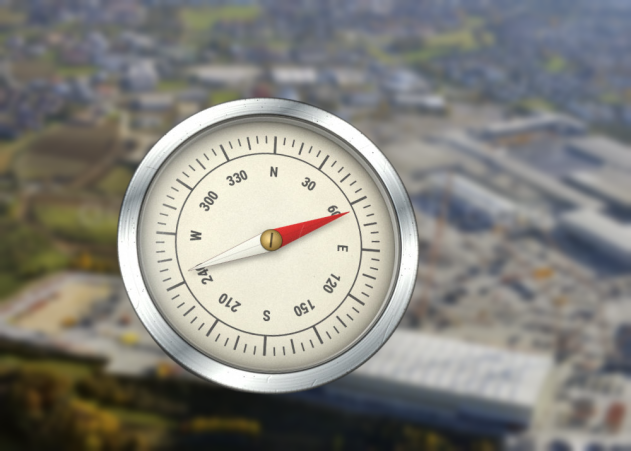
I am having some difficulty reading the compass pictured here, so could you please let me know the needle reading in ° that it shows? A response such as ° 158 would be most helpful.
° 65
